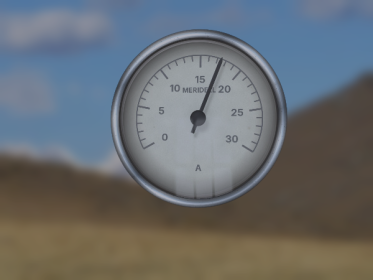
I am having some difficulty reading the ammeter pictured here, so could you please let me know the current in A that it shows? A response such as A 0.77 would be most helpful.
A 17.5
